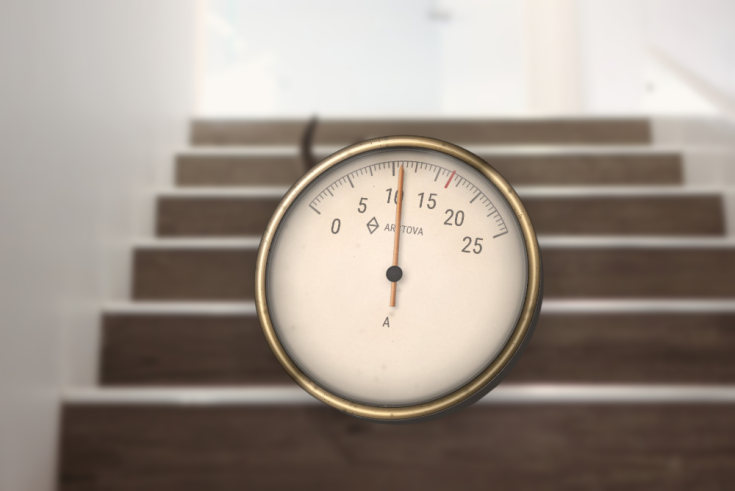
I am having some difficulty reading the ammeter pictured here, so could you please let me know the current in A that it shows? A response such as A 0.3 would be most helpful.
A 11
